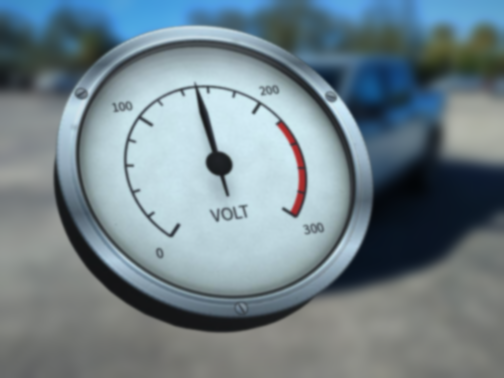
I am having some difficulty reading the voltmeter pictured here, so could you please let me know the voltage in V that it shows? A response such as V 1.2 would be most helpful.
V 150
